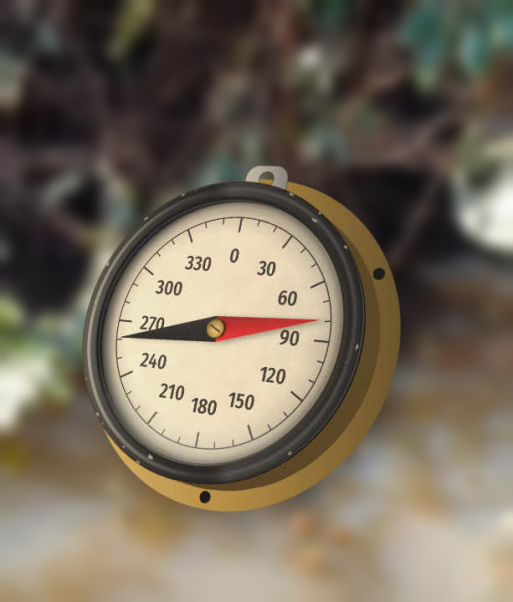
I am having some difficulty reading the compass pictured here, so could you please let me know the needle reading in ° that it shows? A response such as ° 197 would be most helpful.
° 80
